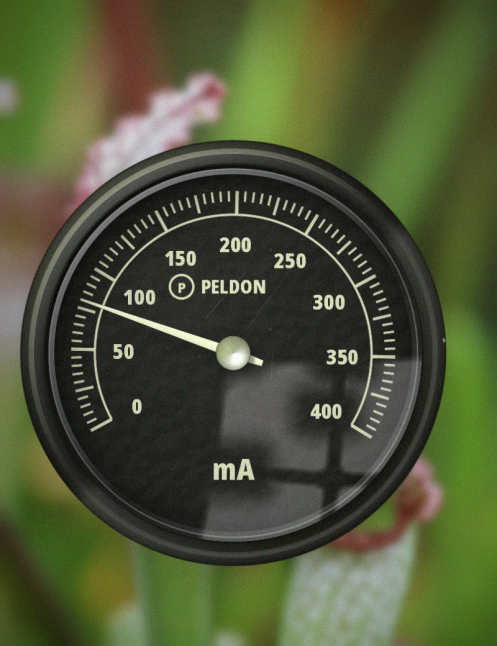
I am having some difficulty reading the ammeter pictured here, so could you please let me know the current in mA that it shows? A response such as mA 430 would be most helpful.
mA 80
